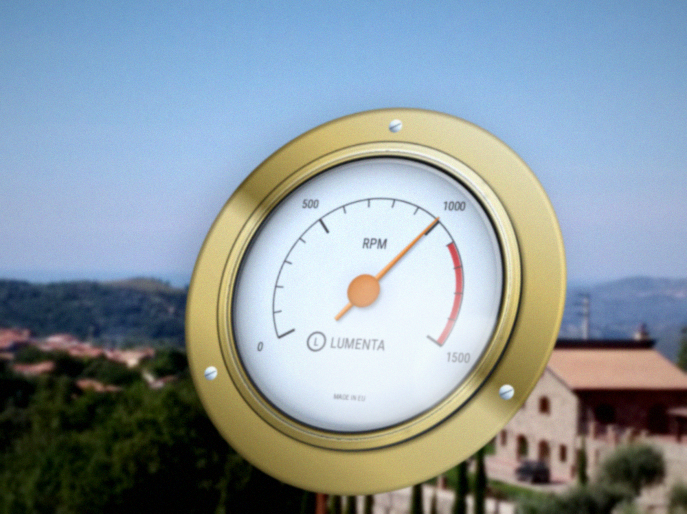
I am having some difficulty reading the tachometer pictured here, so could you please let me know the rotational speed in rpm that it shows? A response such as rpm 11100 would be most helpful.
rpm 1000
